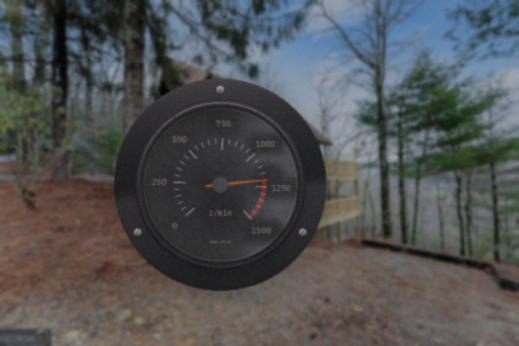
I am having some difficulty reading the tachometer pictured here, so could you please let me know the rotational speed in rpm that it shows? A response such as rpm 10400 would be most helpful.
rpm 1200
